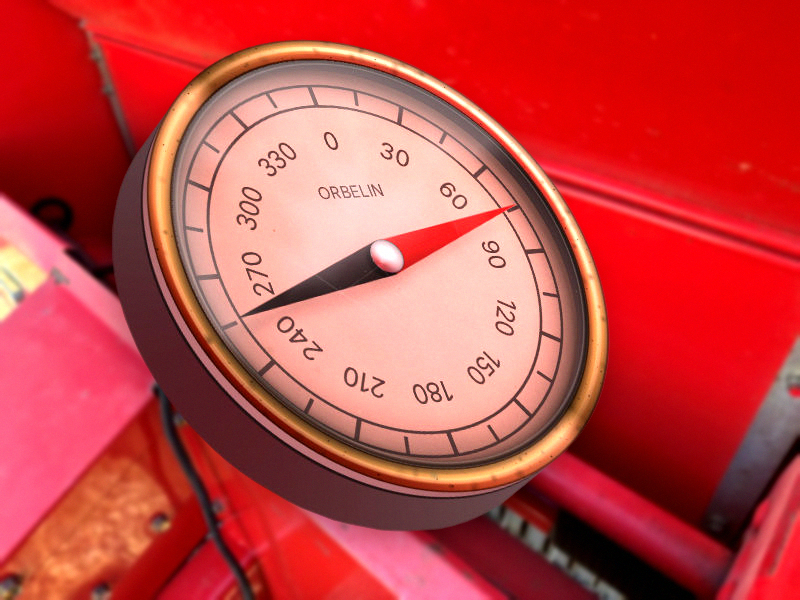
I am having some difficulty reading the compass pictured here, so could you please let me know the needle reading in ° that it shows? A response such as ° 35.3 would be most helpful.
° 75
